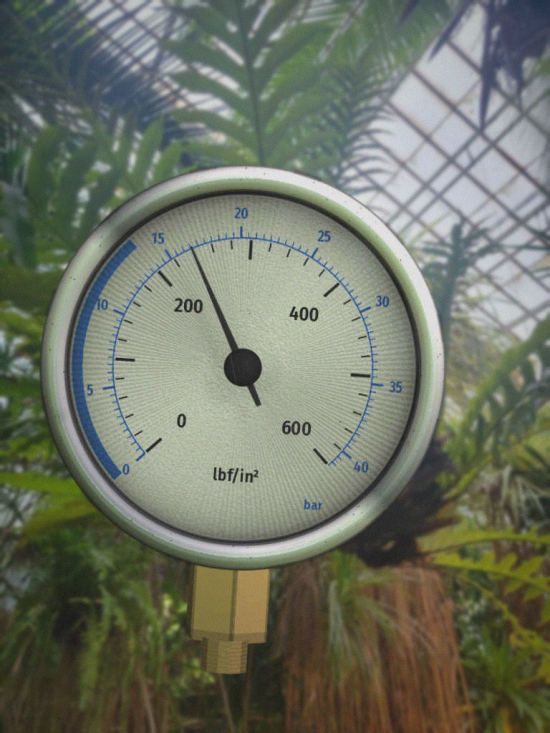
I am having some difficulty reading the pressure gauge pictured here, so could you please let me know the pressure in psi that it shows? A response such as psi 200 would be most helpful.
psi 240
